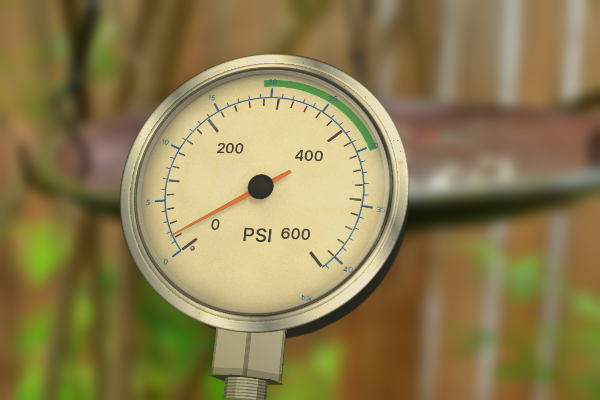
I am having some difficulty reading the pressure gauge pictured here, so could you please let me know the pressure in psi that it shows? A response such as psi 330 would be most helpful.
psi 20
